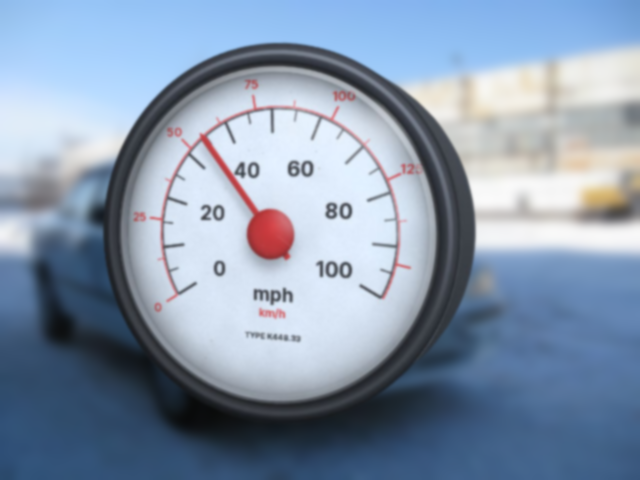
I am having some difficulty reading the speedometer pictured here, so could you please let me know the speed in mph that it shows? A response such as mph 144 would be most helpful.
mph 35
